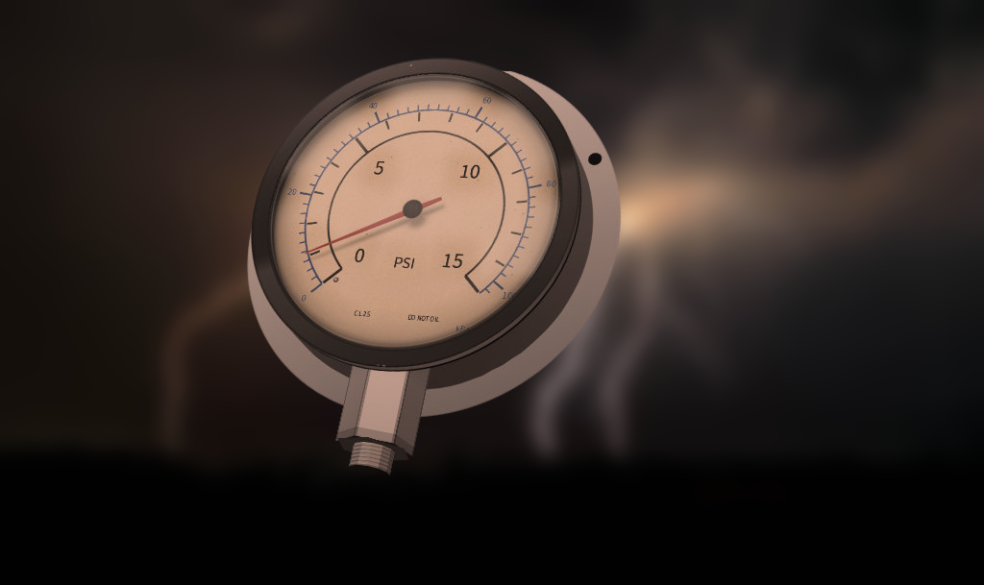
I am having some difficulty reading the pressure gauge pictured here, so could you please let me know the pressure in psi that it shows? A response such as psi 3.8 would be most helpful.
psi 1
